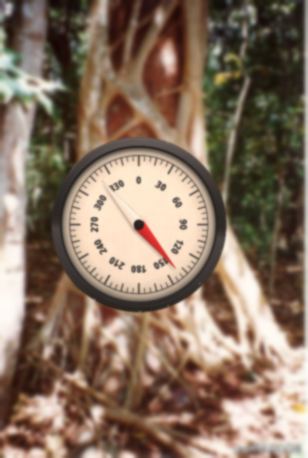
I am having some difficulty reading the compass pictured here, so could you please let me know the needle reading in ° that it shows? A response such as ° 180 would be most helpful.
° 140
